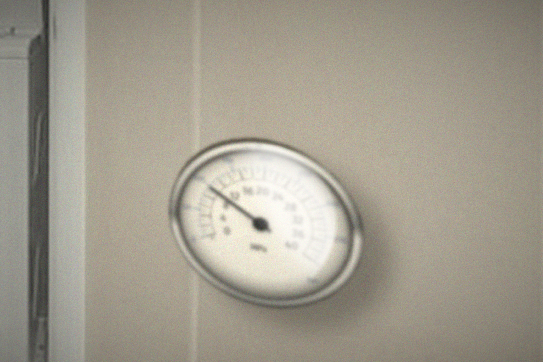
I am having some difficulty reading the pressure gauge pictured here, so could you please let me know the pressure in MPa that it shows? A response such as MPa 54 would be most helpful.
MPa 10
